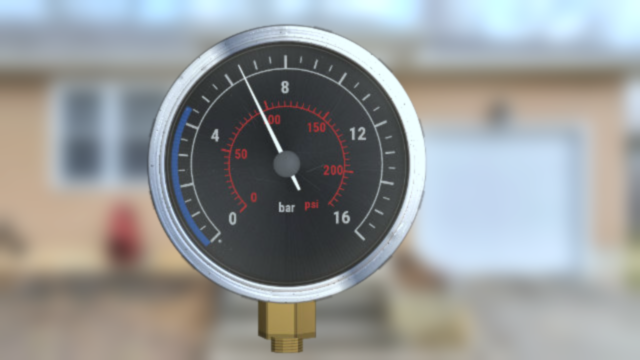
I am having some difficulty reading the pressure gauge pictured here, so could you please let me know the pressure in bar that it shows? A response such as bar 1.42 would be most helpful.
bar 6.5
